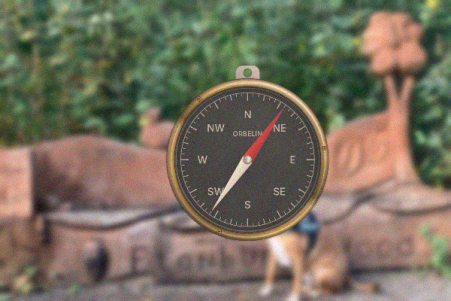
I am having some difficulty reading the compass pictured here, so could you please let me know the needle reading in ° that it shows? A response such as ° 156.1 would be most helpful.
° 35
